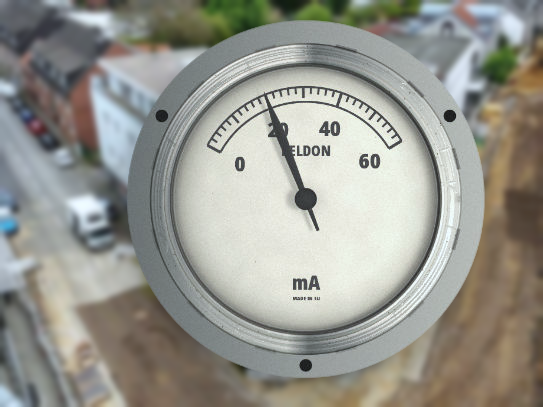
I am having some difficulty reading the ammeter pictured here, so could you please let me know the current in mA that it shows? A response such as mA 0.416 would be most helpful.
mA 20
